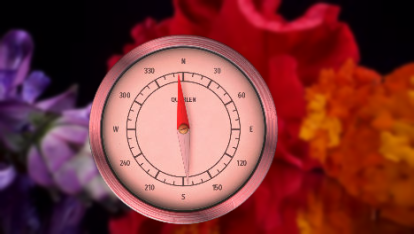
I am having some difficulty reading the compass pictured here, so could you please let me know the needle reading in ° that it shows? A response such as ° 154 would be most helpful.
° 355
